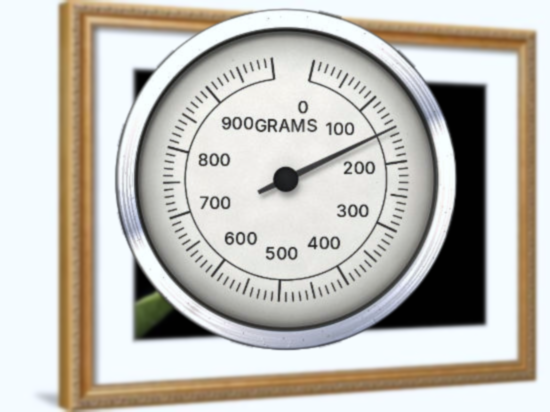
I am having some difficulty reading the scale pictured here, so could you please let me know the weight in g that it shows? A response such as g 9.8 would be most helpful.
g 150
